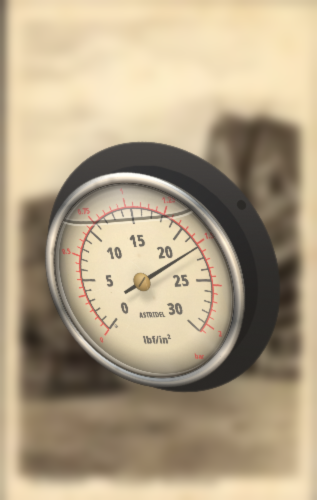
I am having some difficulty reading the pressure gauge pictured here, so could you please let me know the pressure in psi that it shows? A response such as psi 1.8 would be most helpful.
psi 22
